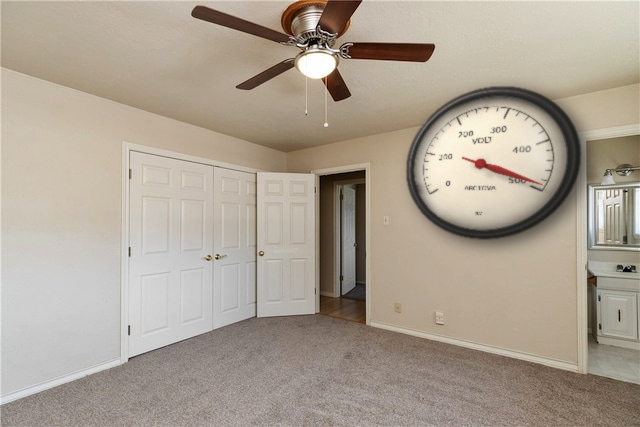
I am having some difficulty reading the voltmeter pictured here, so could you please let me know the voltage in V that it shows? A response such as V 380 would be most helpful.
V 490
